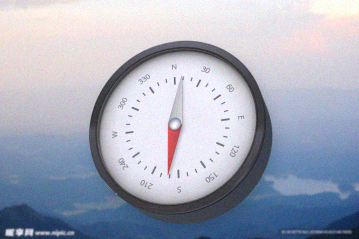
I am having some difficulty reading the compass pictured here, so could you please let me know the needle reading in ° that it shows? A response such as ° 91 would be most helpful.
° 190
